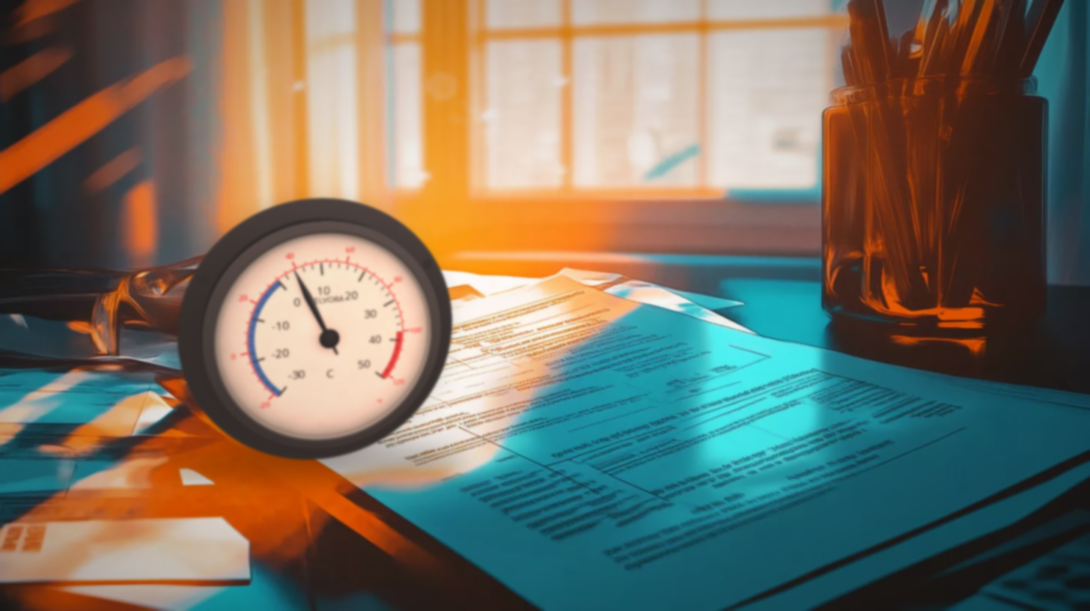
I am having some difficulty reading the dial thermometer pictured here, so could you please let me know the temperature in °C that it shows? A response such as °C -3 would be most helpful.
°C 4
